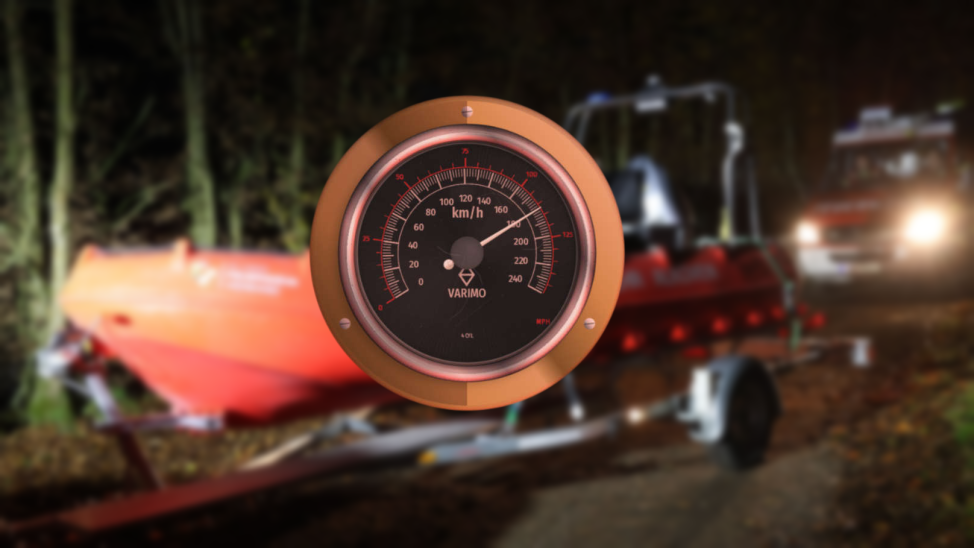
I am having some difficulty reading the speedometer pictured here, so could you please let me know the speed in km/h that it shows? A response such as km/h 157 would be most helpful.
km/h 180
